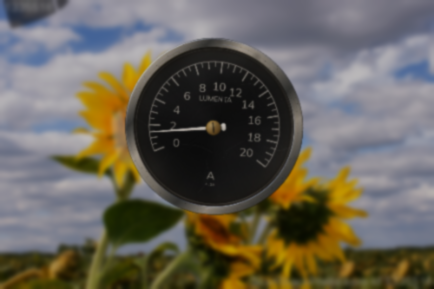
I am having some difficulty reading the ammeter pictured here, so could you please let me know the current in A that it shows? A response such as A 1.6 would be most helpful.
A 1.5
